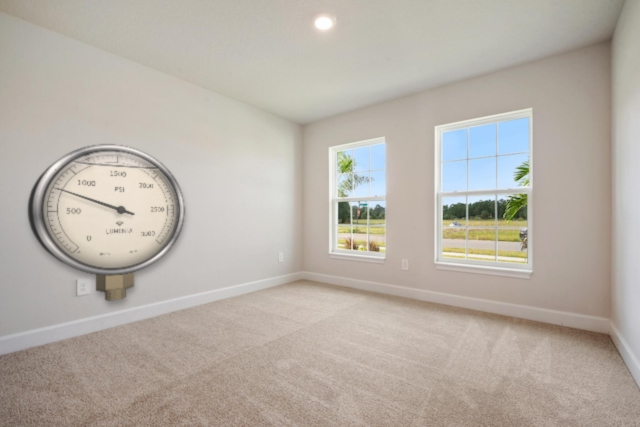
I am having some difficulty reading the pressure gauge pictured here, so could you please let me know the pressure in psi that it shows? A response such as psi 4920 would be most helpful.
psi 750
